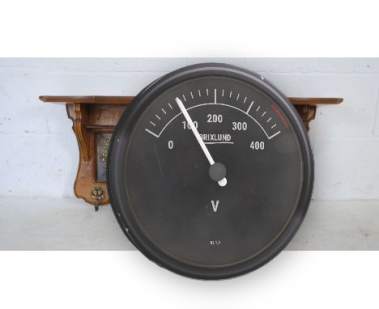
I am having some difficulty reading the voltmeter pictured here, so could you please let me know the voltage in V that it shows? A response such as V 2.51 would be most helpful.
V 100
